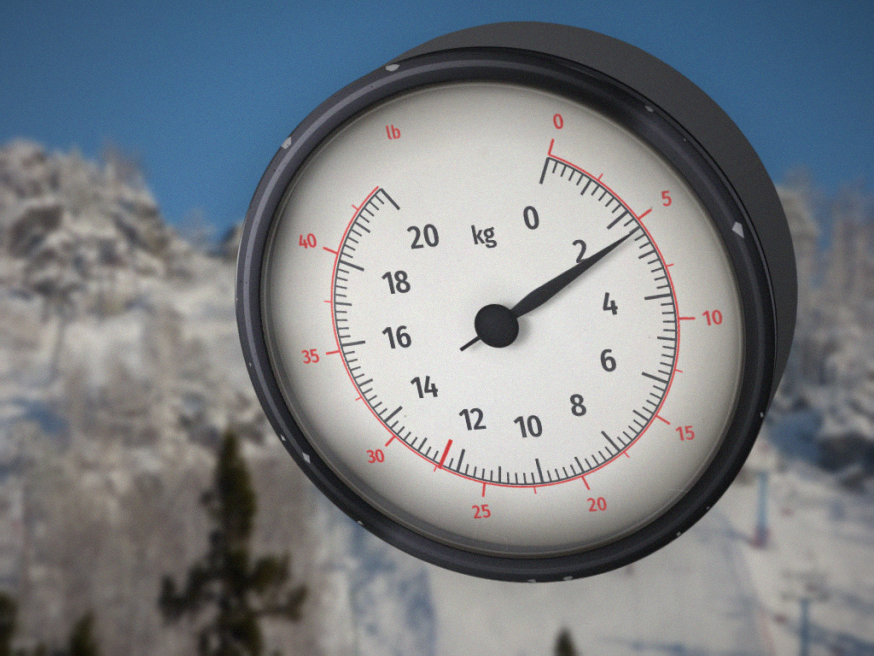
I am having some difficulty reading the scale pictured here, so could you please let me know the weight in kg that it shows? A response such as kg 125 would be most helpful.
kg 2.4
